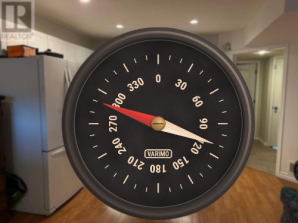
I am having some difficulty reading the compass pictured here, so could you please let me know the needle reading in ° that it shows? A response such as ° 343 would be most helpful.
° 290
